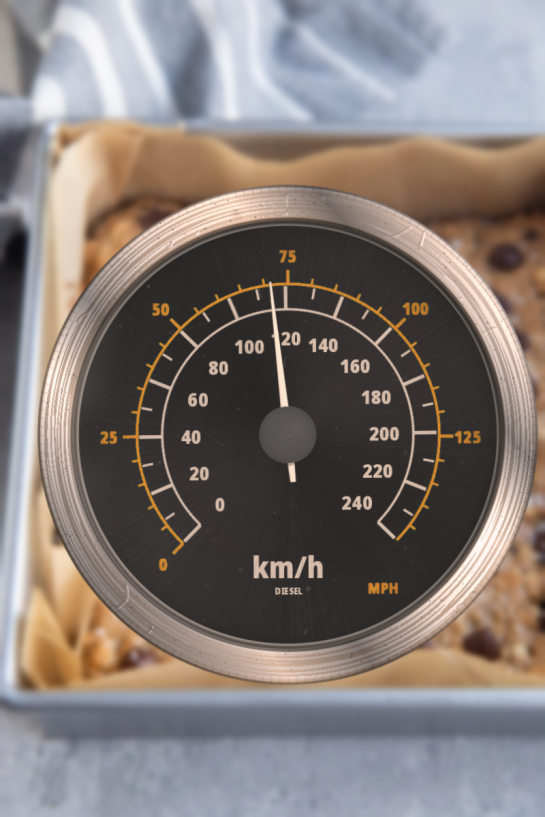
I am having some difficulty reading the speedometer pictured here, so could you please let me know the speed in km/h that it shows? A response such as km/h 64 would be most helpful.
km/h 115
